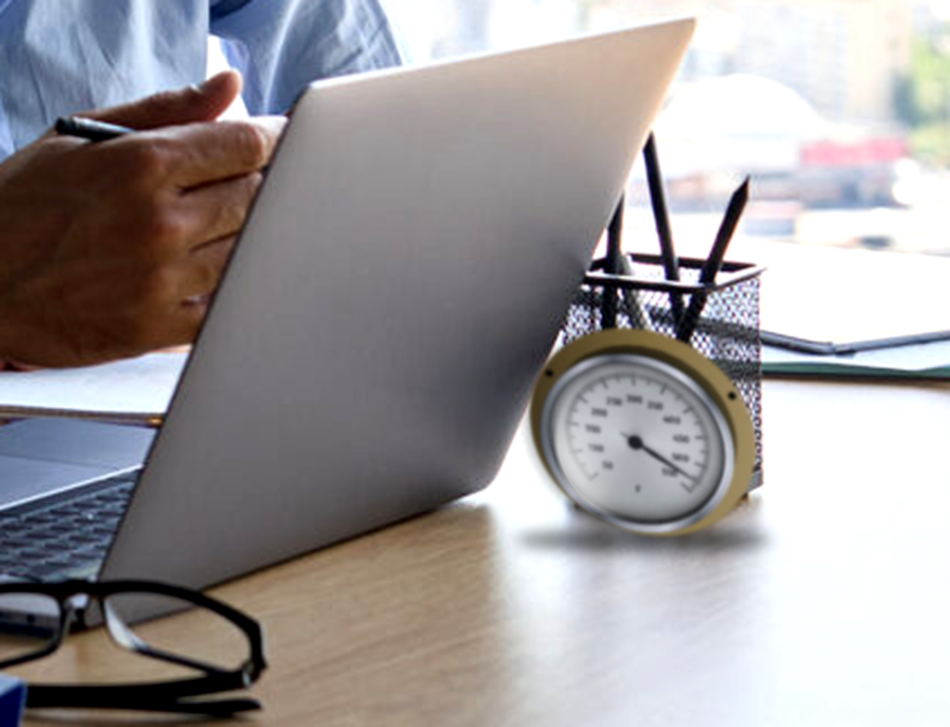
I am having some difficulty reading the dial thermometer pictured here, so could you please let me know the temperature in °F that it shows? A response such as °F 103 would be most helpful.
°F 525
